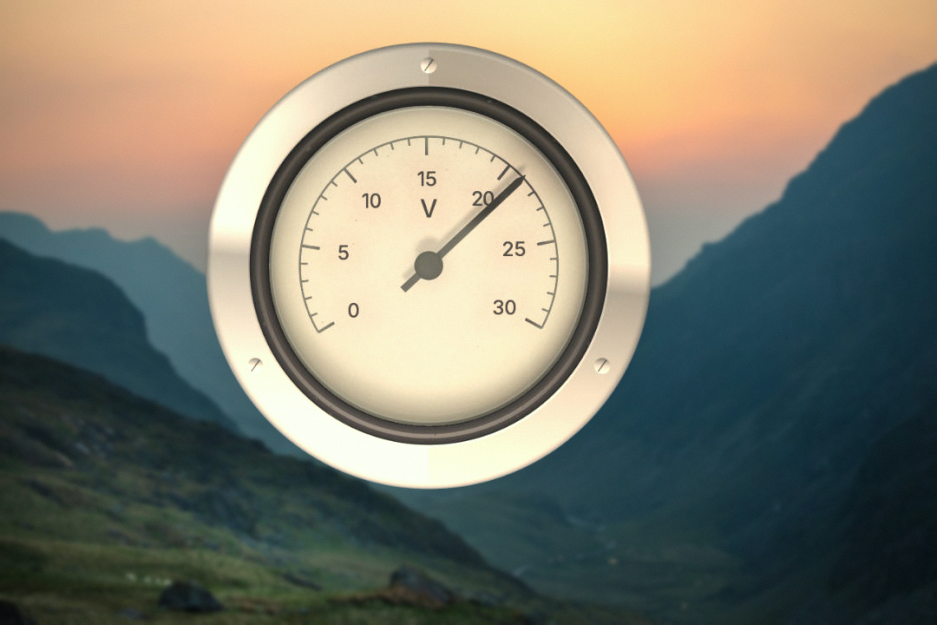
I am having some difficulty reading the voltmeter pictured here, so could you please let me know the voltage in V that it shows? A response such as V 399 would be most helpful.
V 21
